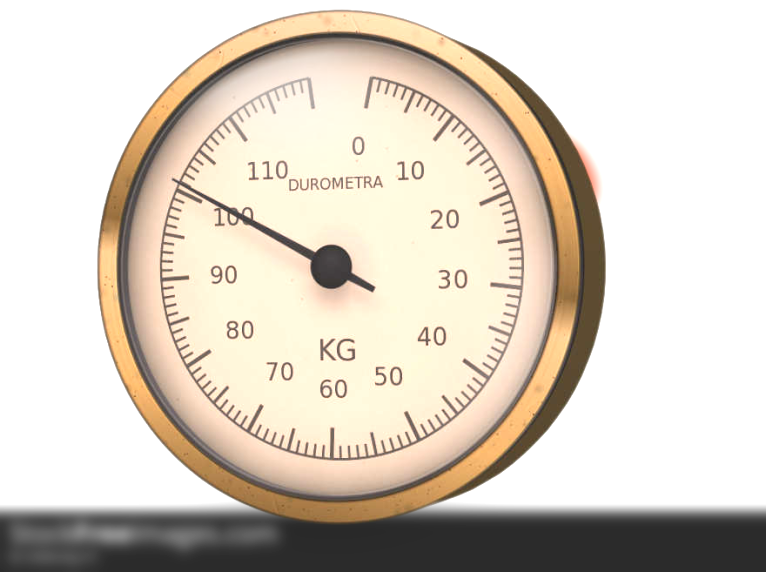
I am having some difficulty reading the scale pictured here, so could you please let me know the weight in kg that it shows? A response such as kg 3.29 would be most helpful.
kg 101
